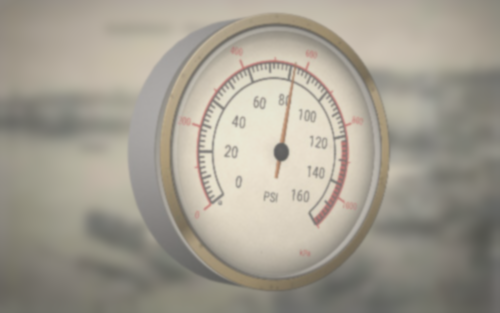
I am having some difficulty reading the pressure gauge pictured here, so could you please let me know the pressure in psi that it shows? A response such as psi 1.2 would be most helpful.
psi 80
